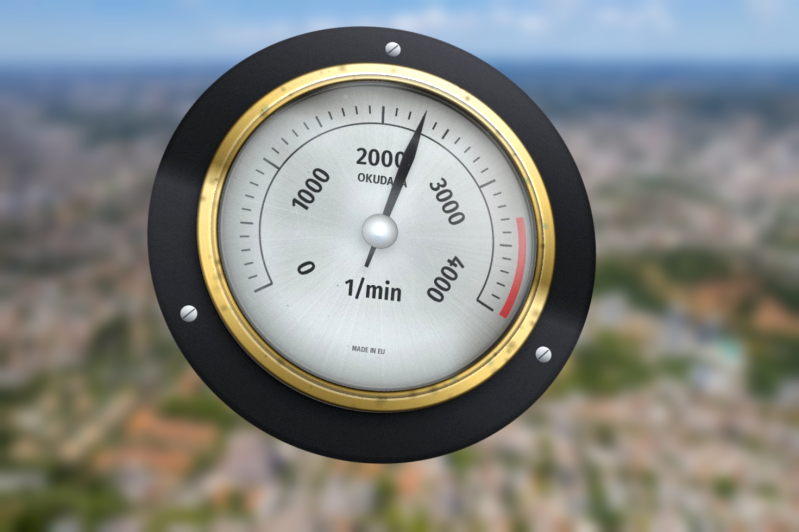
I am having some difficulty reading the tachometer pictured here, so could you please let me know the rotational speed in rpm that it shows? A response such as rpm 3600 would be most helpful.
rpm 2300
